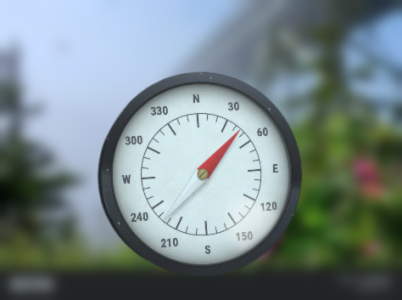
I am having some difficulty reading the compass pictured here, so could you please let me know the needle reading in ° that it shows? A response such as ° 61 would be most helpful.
° 45
